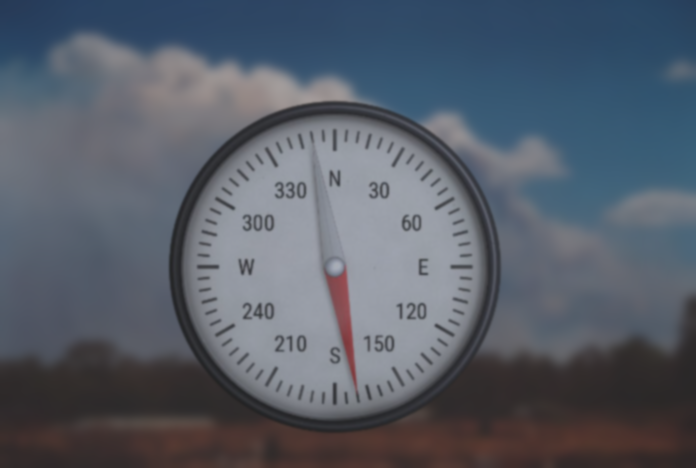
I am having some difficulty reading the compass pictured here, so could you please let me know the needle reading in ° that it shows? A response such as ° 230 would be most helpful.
° 170
